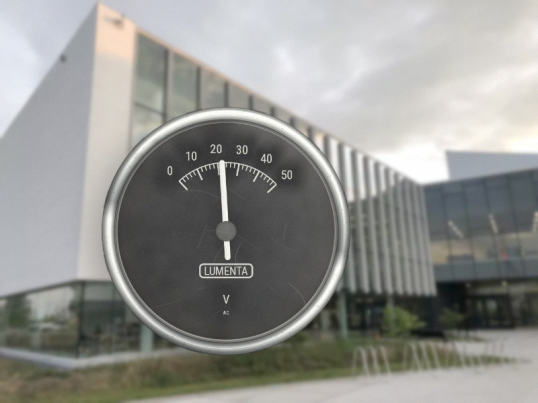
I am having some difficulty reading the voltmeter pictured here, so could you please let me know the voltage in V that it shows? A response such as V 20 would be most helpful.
V 22
